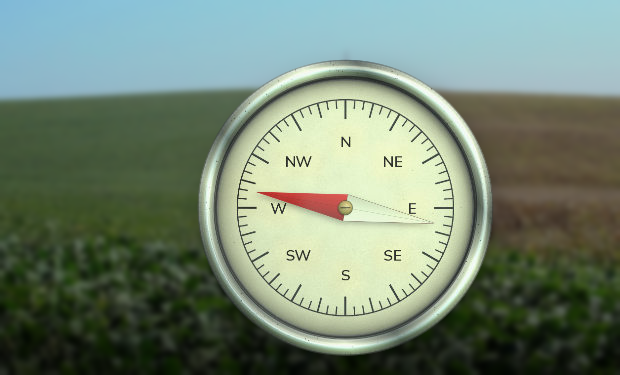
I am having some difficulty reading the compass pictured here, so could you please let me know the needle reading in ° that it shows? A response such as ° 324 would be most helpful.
° 280
